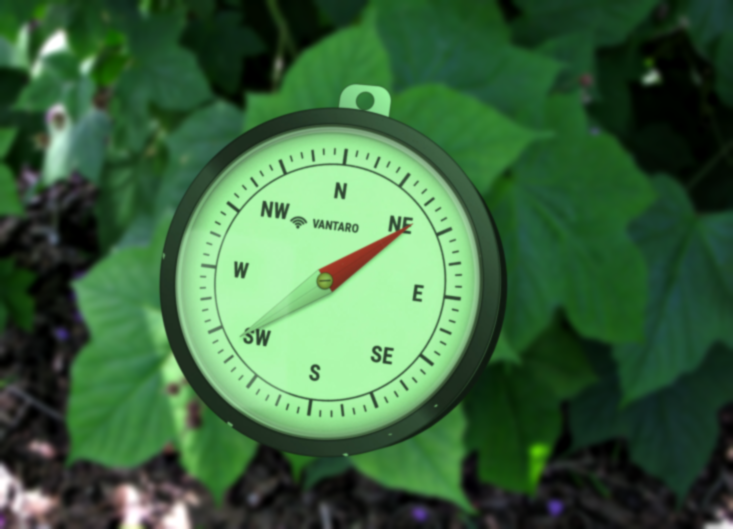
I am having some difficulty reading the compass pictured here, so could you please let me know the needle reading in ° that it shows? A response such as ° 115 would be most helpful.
° 50
